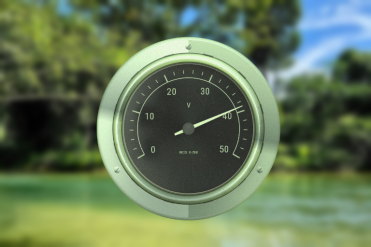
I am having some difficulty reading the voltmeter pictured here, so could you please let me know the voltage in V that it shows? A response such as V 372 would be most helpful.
V 39
